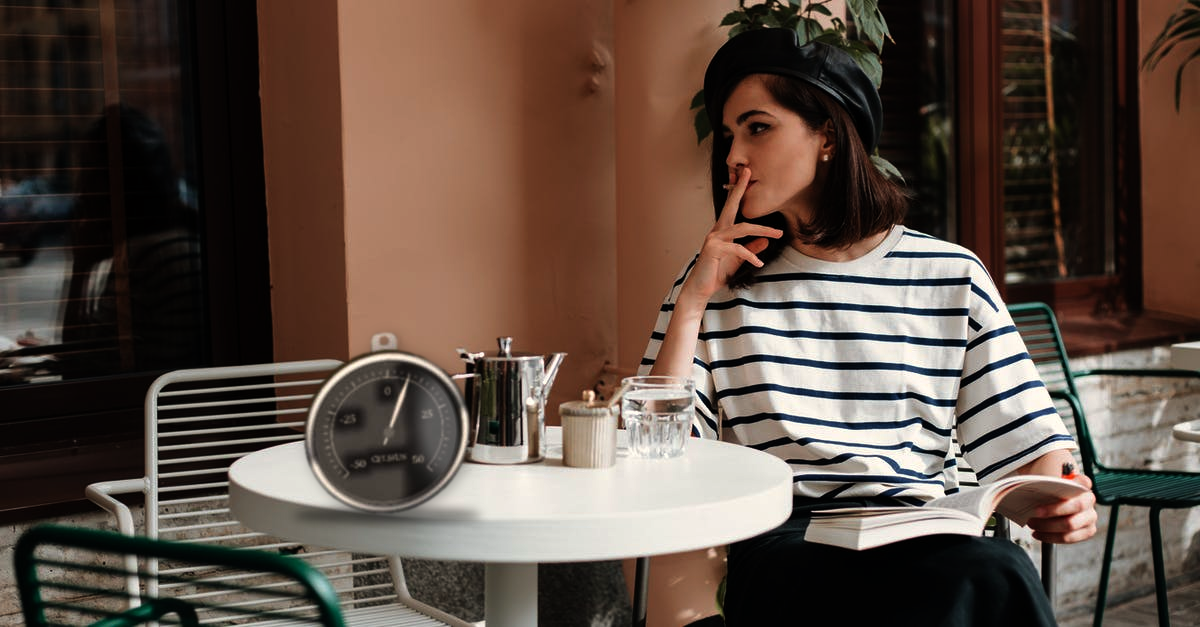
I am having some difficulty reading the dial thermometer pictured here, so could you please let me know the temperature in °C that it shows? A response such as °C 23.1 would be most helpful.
°C 7.5
